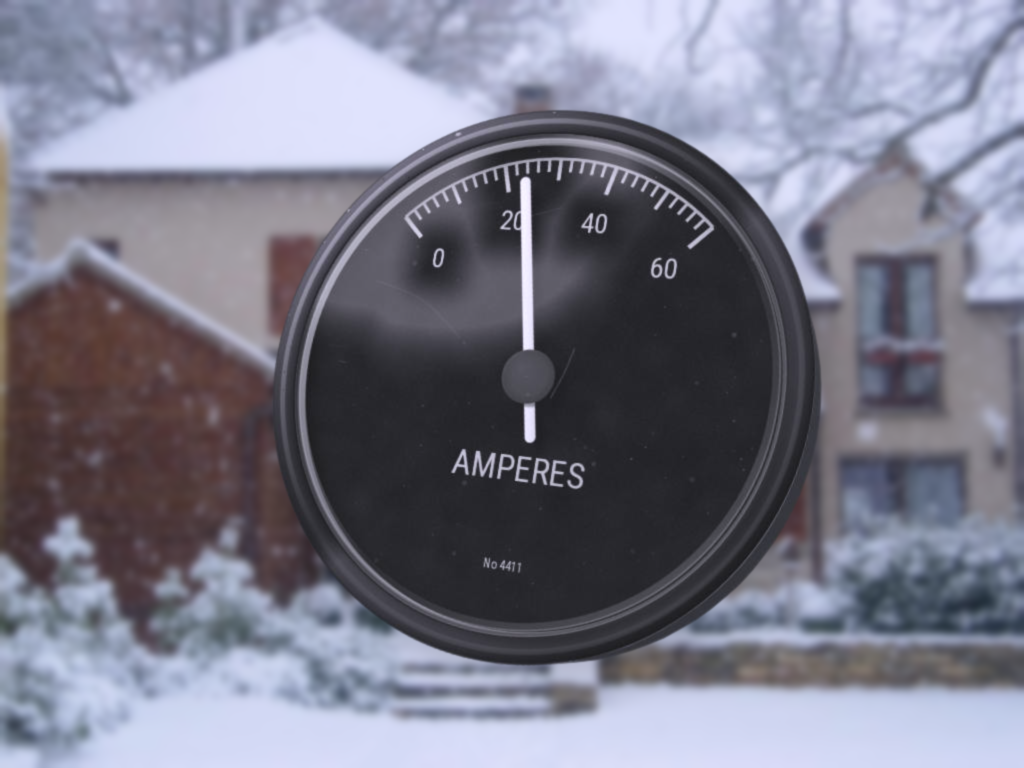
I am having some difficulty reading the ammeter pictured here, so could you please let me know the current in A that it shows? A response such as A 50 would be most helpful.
A 24
